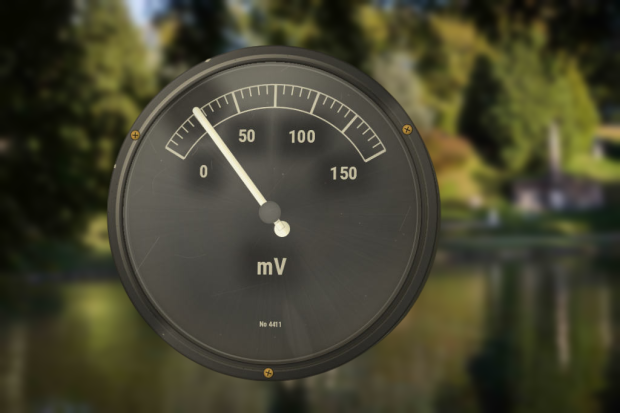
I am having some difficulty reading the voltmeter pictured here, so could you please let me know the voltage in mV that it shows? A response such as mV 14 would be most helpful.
mV 27.5
